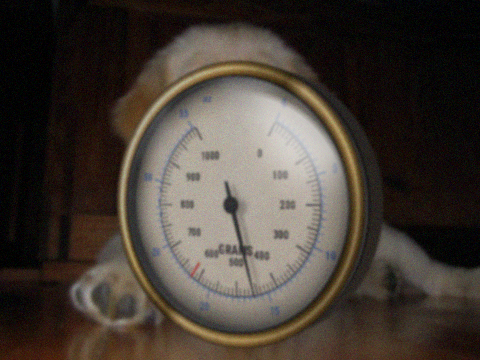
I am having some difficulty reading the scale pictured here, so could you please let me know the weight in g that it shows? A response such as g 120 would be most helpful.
g 450
